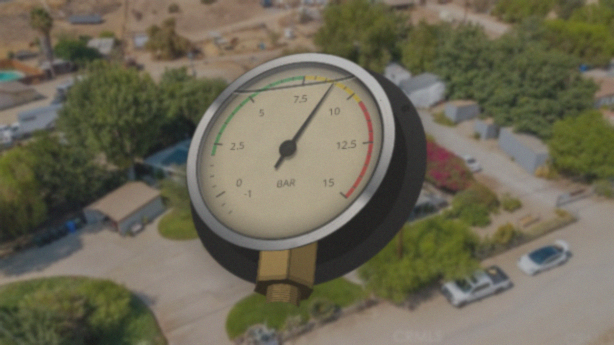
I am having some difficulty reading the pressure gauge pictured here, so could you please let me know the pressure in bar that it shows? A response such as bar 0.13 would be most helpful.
bar 9
